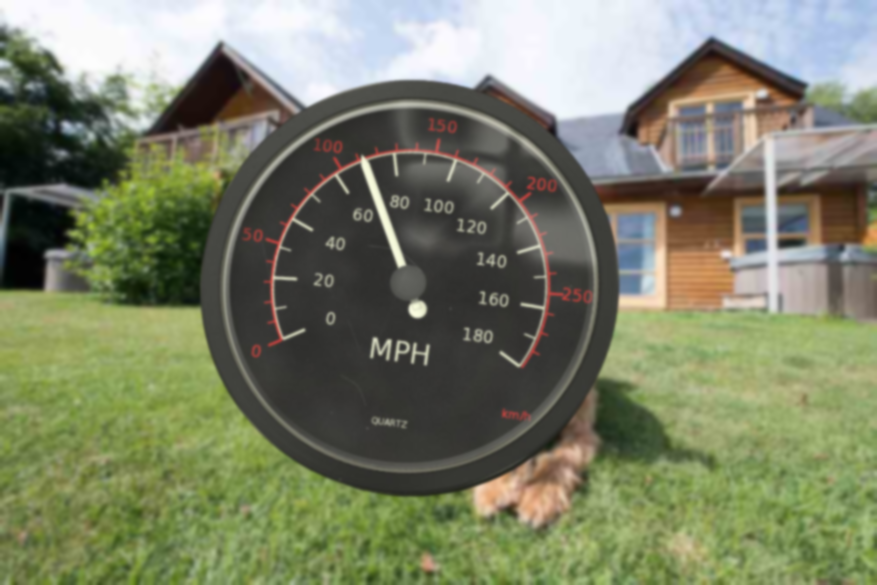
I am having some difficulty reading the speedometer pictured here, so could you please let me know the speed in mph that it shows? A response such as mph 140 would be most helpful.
mph 70
